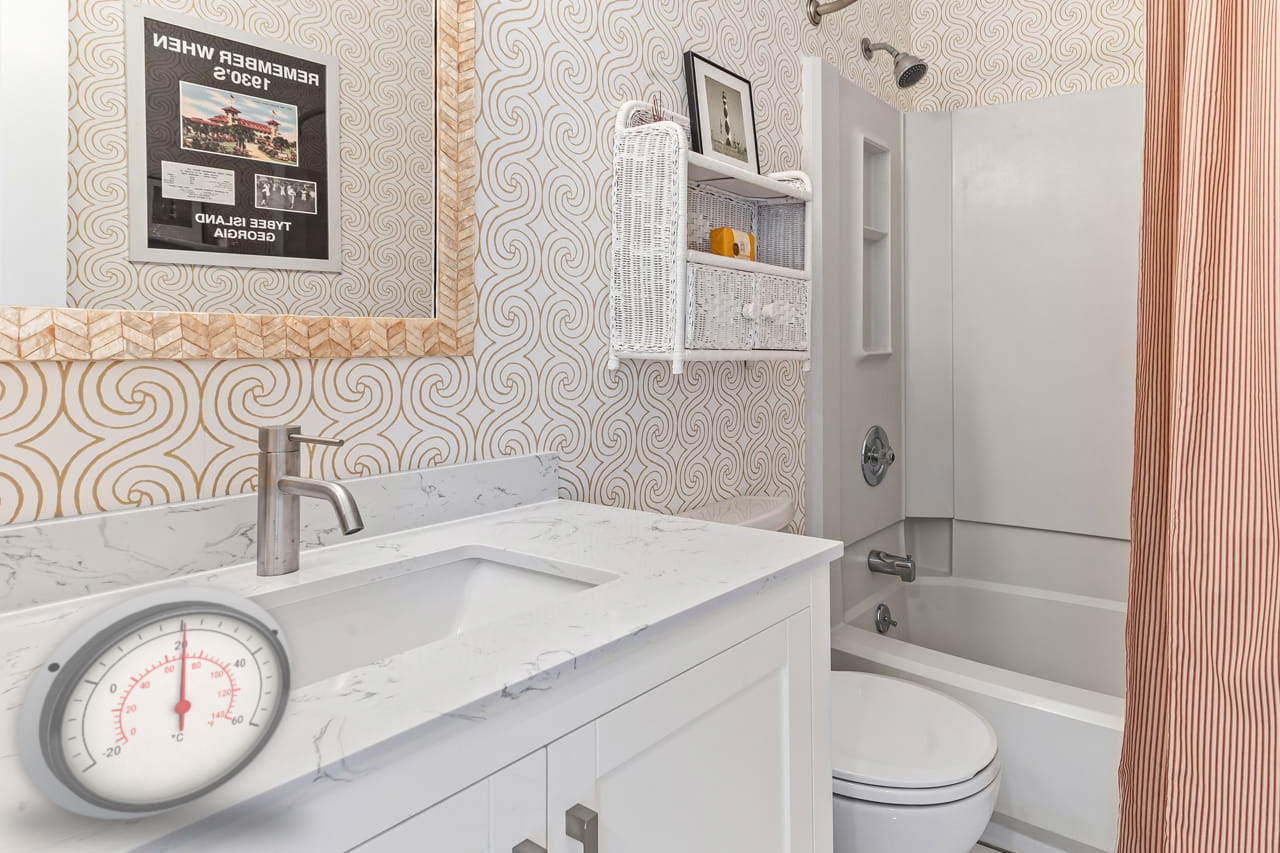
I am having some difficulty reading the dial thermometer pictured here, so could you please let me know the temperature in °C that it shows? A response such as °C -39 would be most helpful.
°C 20
